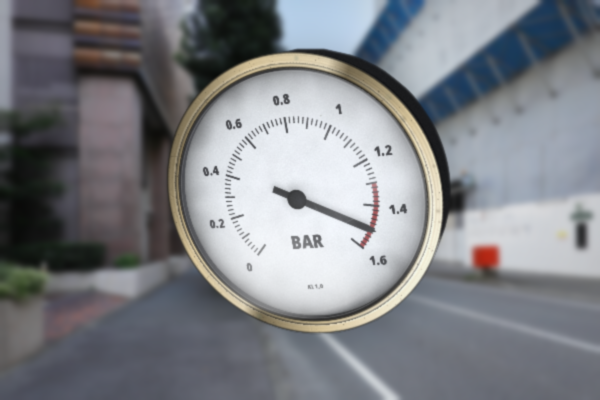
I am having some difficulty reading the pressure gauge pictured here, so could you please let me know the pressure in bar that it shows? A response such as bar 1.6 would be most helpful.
bar 1.5
